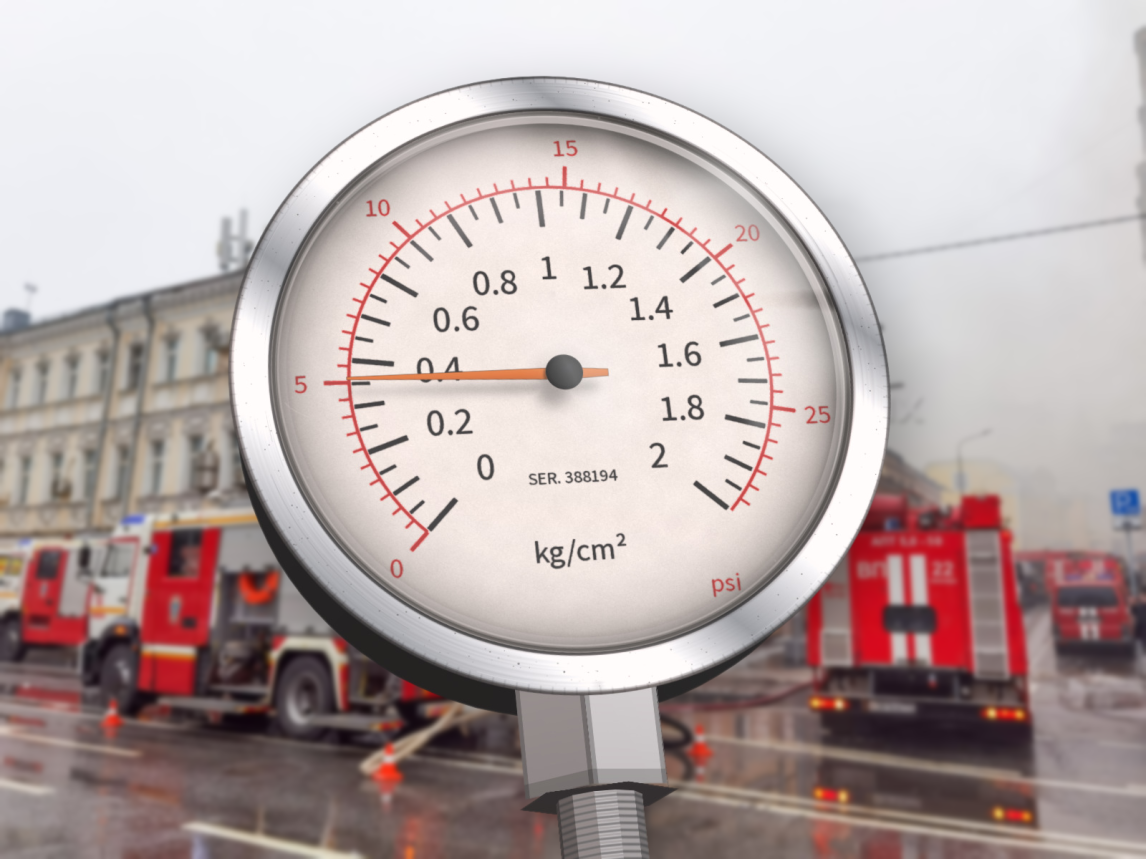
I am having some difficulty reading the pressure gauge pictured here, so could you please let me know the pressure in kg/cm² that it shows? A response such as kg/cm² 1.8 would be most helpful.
kg/cm² 0.35
